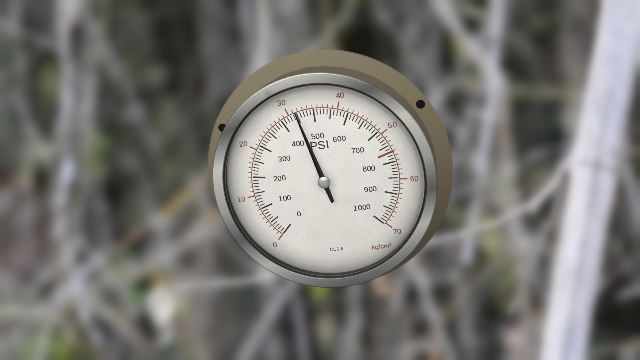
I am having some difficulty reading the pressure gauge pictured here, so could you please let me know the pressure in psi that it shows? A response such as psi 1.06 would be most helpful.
psi 450
